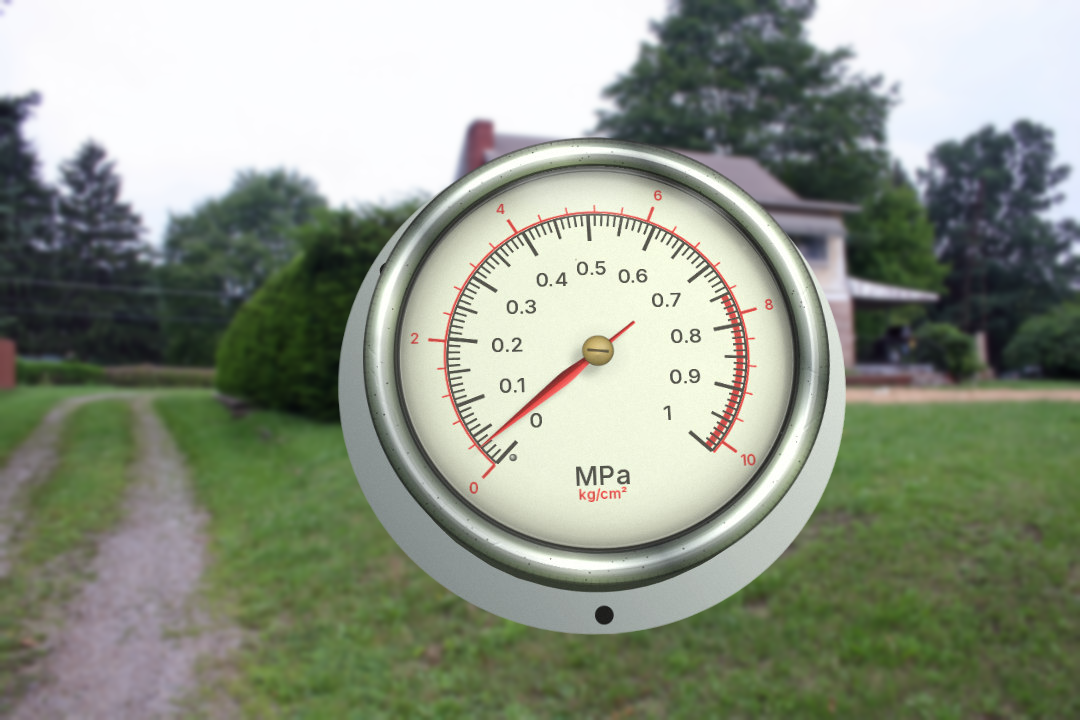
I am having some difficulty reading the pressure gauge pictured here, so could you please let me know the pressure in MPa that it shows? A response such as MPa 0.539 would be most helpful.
MPa 0.03
